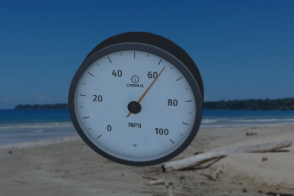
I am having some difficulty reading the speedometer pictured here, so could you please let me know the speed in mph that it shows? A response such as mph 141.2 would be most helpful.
mph 62.5
